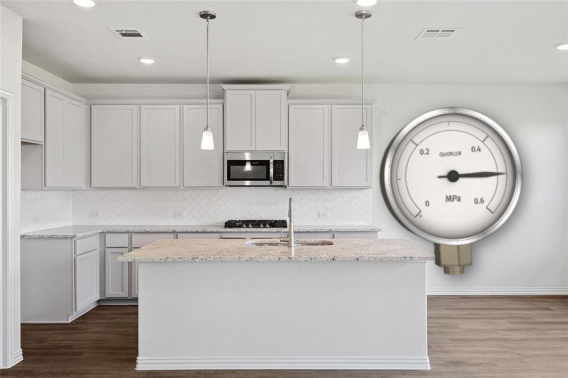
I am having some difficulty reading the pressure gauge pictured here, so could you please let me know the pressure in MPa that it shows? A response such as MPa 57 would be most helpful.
MPa 0.5
